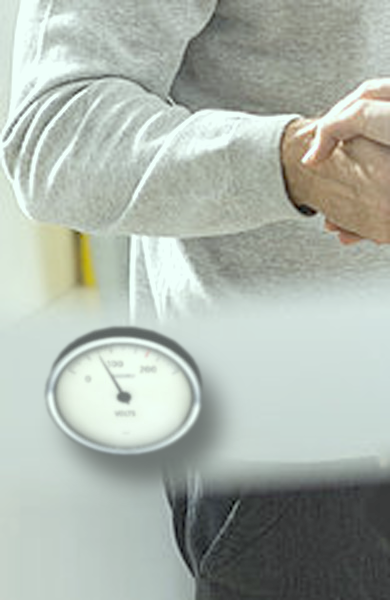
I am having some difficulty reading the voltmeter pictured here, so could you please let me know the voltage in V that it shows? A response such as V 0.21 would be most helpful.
V 75
